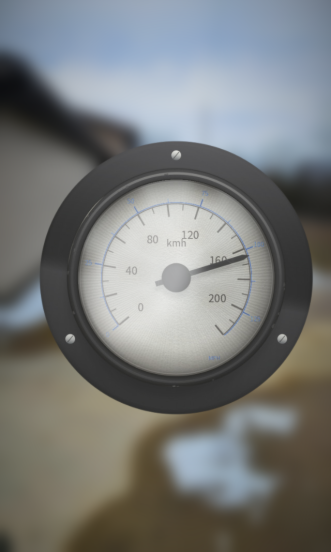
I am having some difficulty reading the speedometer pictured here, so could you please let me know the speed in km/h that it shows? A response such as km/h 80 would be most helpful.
km/h 165
